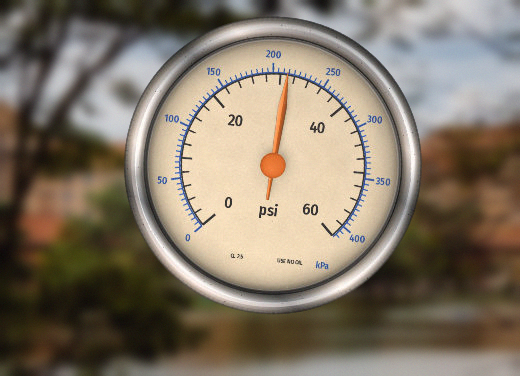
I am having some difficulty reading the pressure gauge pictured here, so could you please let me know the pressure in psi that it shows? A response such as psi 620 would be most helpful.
psi 31
